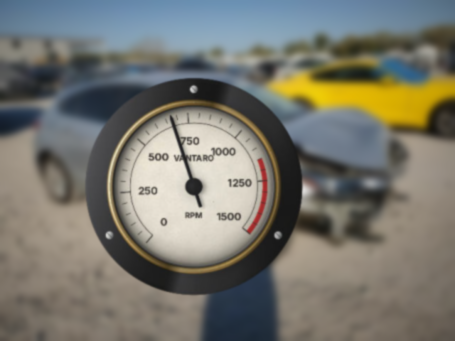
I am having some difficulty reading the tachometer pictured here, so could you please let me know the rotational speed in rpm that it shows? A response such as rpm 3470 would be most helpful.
rpm 675
